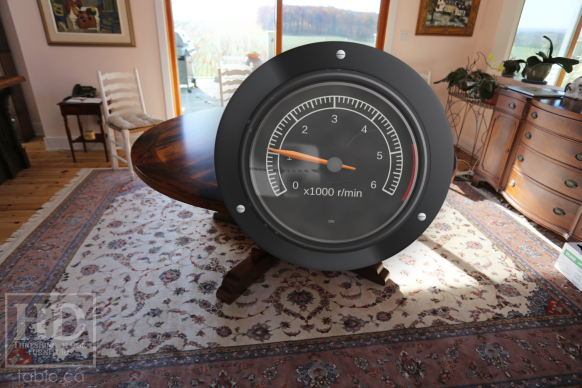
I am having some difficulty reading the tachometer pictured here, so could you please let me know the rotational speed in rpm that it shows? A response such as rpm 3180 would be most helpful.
rpm 1100
